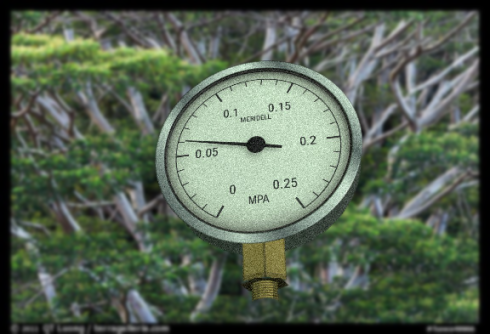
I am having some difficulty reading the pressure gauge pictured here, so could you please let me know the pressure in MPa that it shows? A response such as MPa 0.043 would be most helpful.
MPa 0.06
